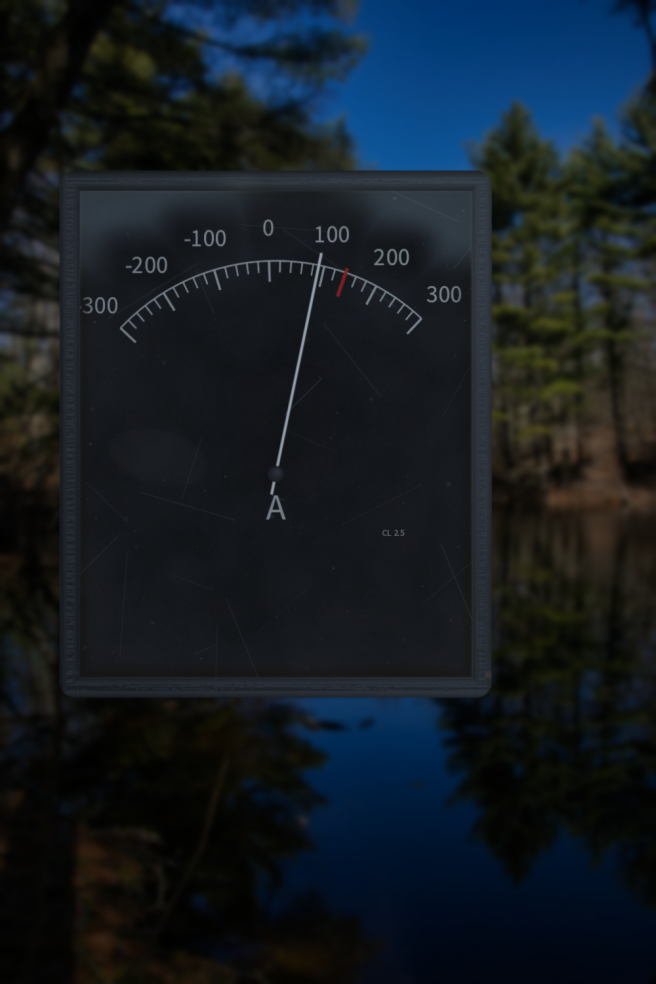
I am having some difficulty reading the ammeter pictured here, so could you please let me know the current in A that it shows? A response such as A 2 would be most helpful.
A 90
